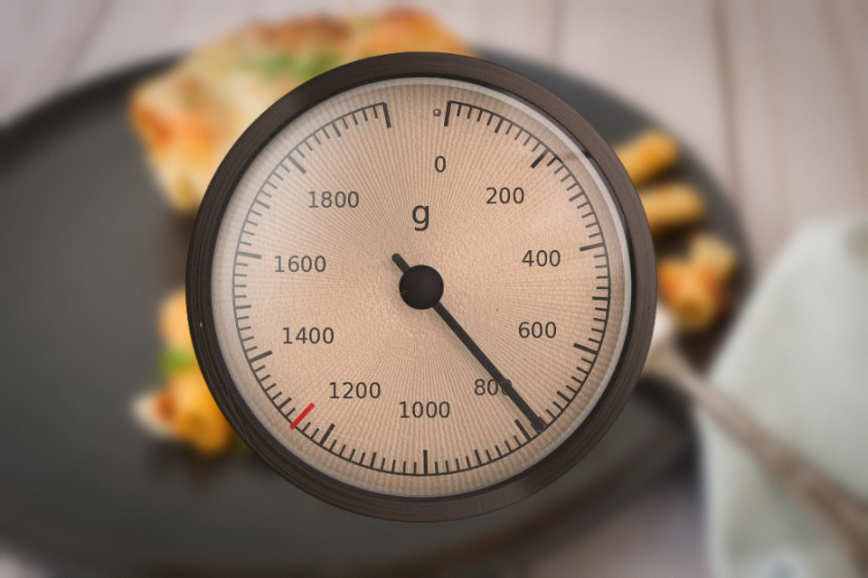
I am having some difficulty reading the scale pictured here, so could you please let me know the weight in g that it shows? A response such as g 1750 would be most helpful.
g 770
